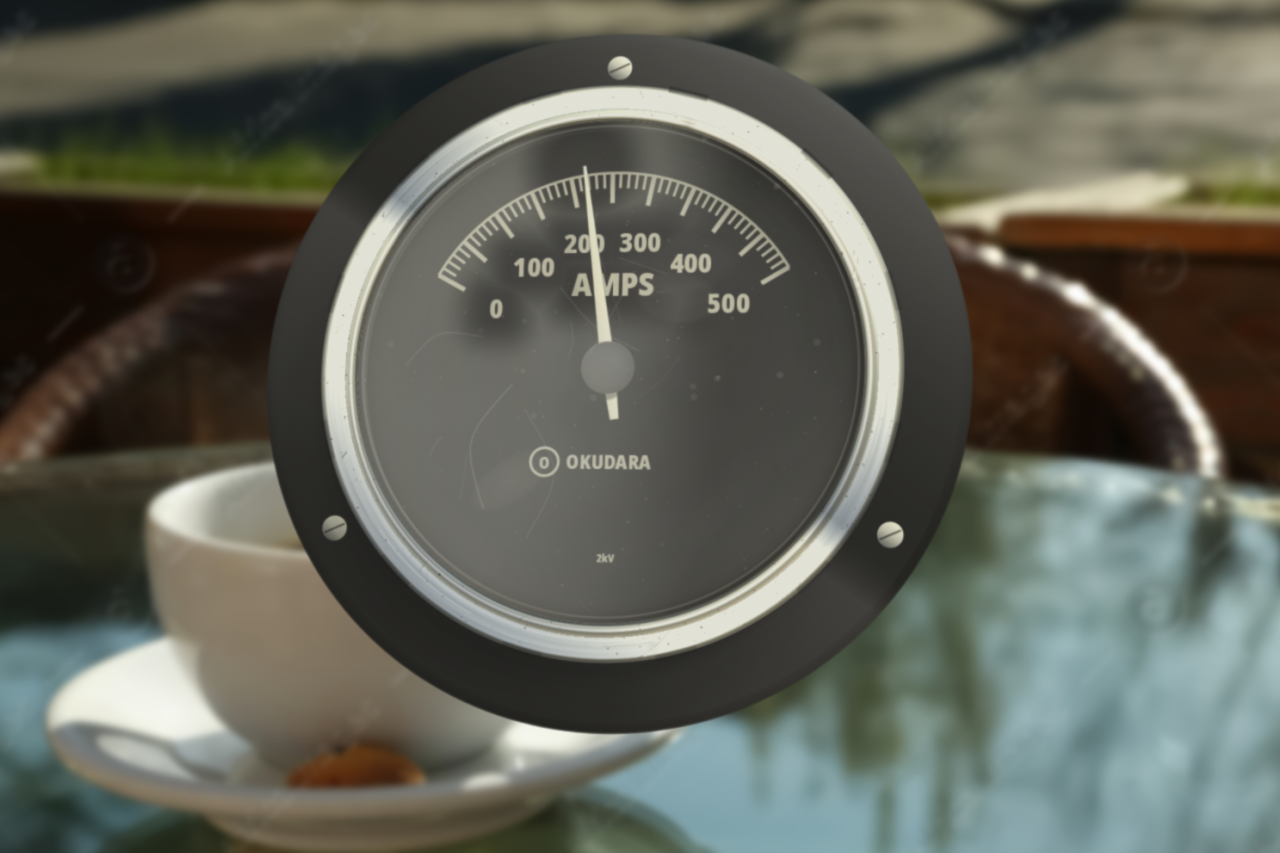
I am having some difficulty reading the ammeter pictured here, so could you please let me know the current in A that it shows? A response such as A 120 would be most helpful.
A 220
